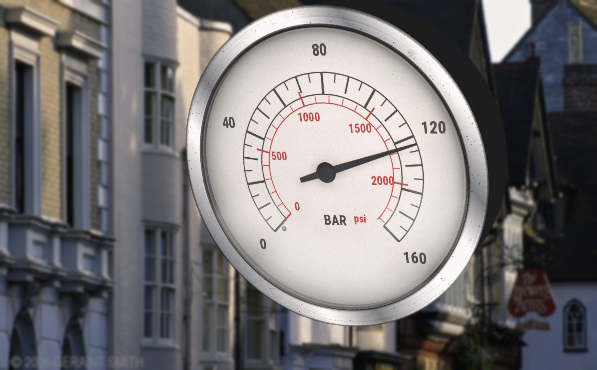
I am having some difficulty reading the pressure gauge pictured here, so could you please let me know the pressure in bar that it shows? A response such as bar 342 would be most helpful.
bar 122.5
